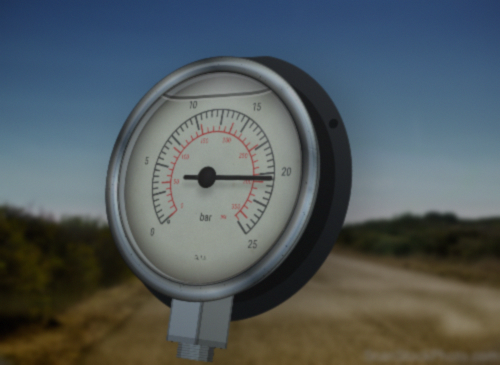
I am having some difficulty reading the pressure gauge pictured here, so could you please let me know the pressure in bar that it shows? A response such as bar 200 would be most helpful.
bar 20.5
